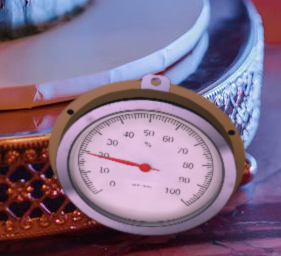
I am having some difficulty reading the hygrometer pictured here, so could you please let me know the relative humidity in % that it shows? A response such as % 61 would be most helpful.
% 20
